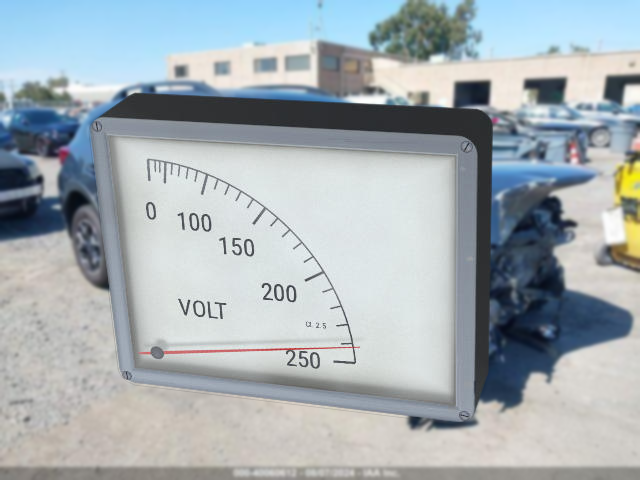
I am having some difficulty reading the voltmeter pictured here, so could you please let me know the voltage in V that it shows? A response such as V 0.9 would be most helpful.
V 240
